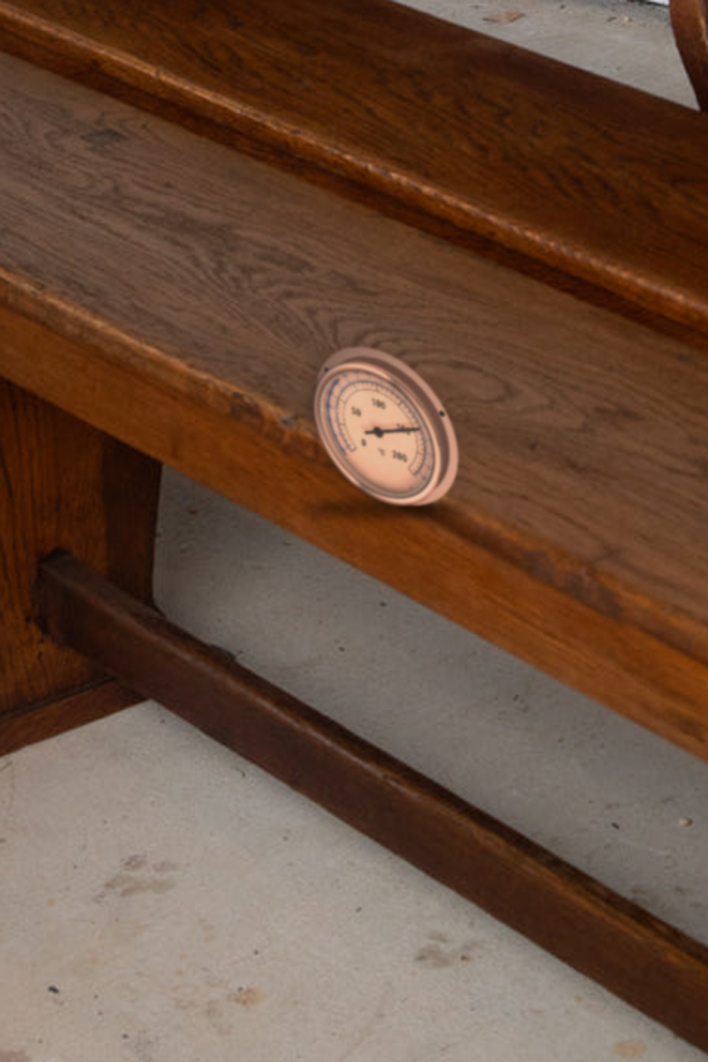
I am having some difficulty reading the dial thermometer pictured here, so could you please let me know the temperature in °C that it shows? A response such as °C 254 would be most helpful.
°C 150
